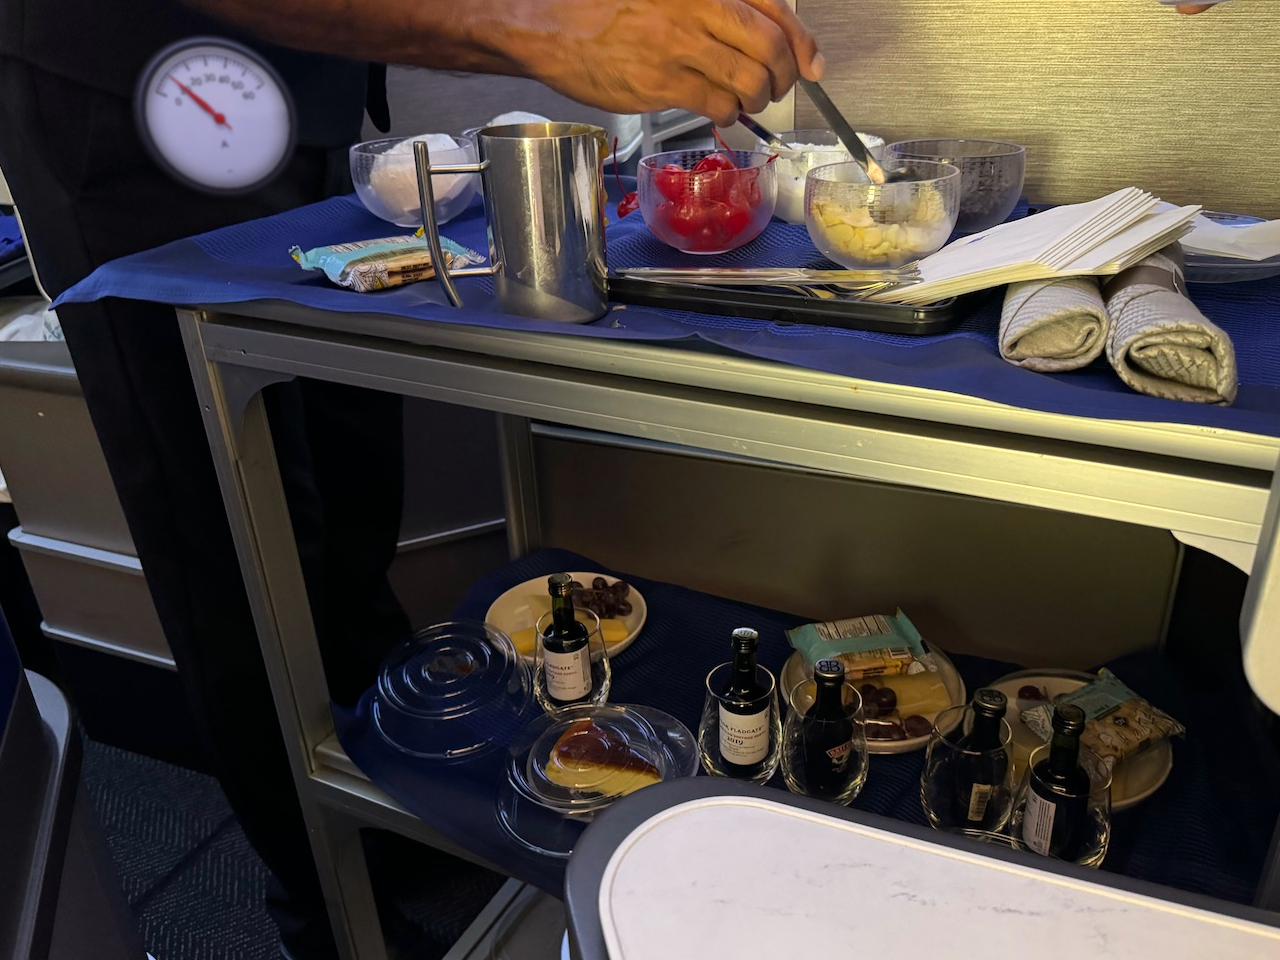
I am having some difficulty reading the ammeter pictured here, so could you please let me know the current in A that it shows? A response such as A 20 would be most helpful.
A 10
